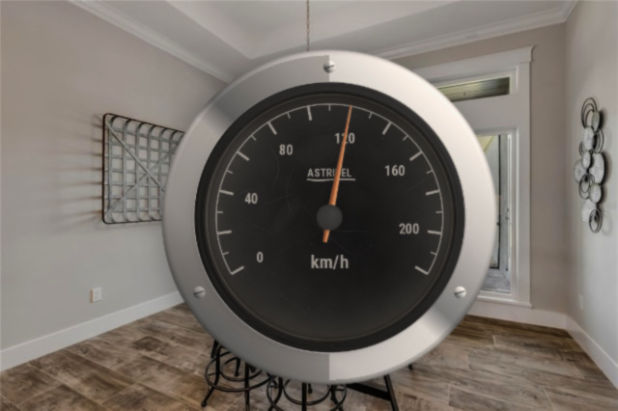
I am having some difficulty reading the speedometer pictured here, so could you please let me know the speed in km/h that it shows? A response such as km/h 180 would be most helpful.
km/h 120
